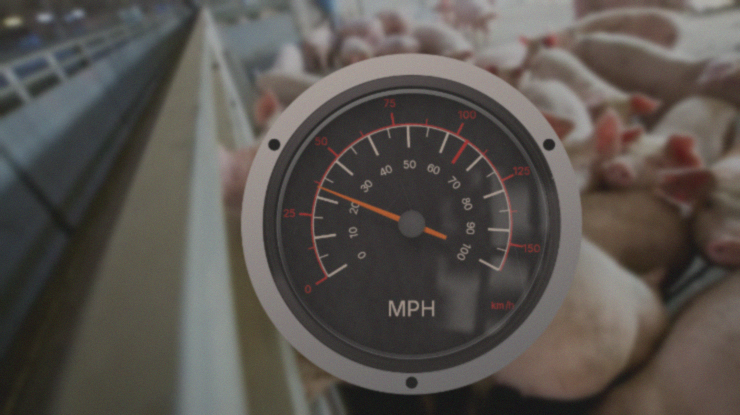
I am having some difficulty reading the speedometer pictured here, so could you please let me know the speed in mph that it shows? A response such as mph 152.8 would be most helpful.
mph 22.5
